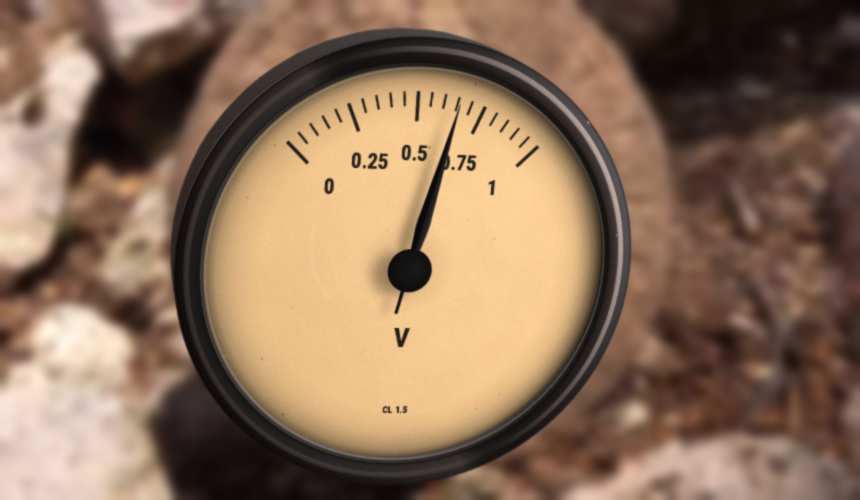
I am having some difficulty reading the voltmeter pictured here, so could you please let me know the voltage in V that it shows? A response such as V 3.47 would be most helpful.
V 0.65
